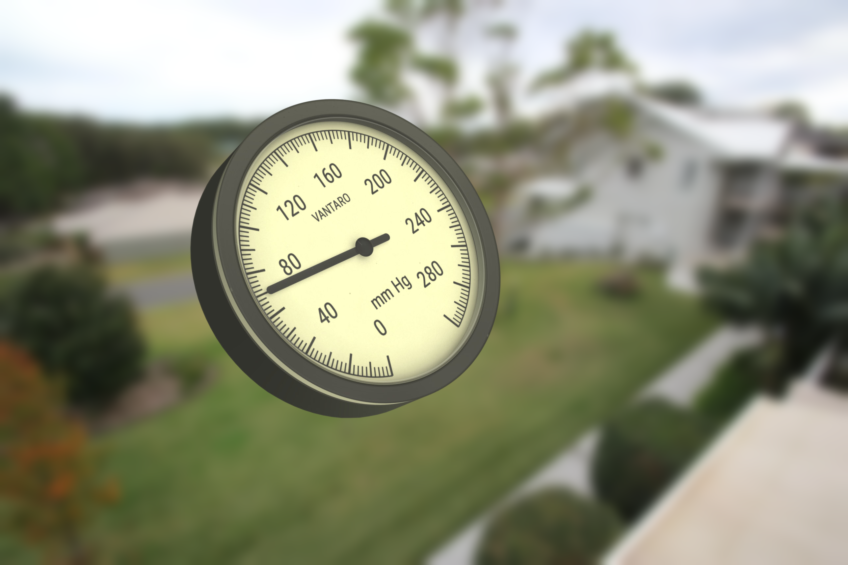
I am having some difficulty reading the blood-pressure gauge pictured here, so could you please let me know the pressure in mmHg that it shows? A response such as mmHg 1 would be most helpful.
mmHg 70
